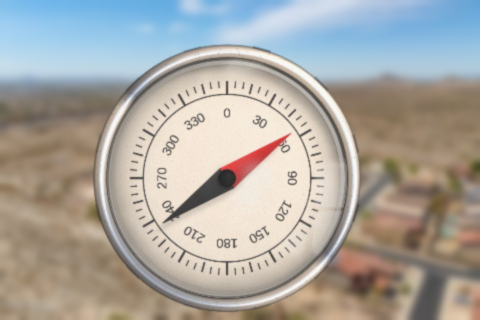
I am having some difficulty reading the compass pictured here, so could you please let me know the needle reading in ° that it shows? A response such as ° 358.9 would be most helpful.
° 55
